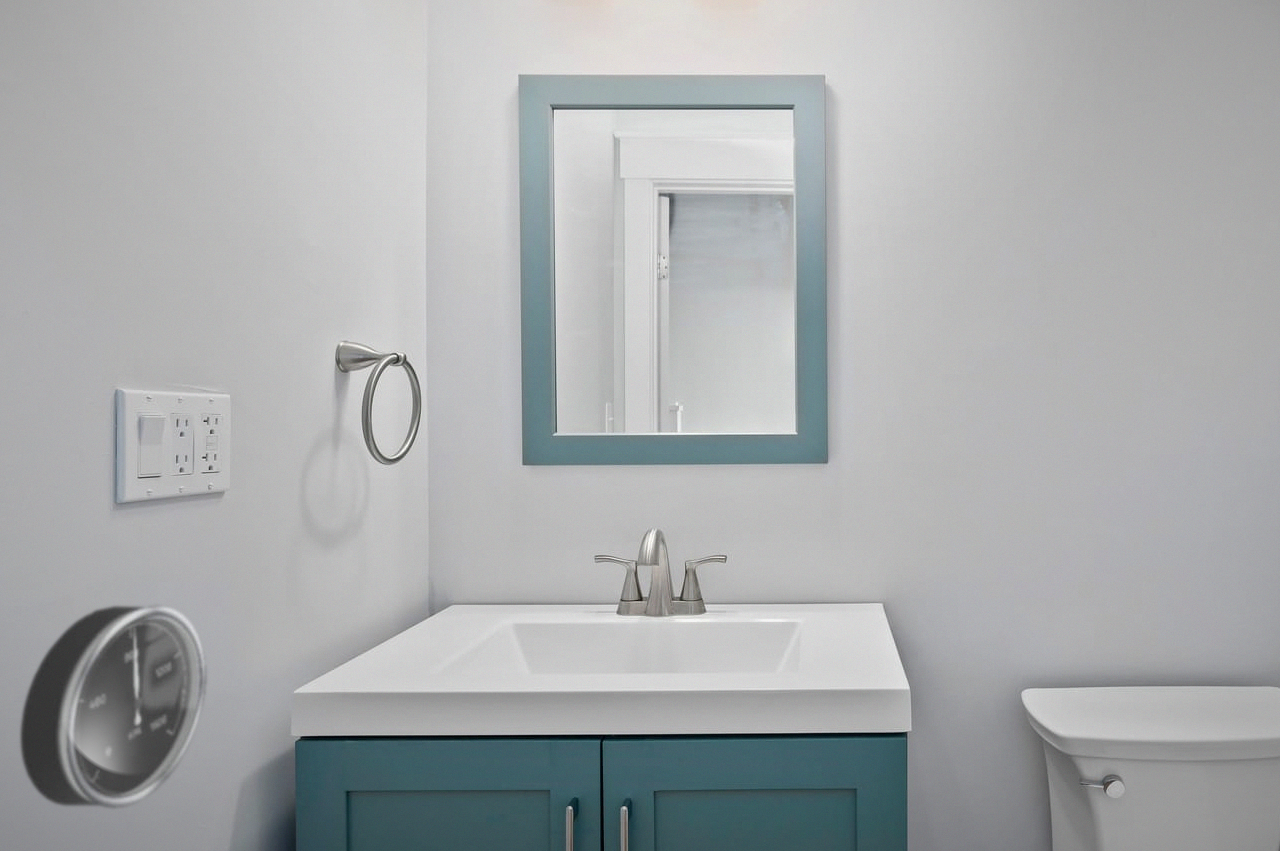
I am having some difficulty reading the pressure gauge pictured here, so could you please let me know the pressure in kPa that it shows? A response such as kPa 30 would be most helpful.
kPa 800
